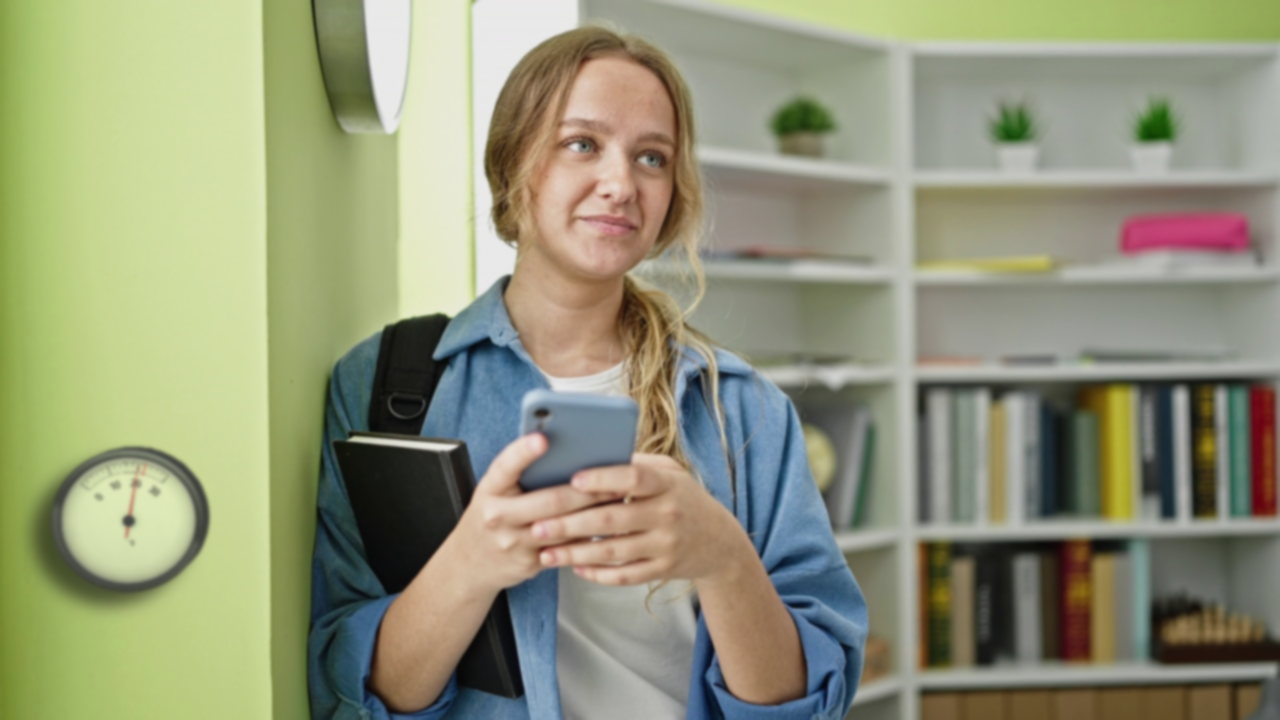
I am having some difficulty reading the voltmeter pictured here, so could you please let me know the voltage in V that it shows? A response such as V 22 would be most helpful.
V 20
